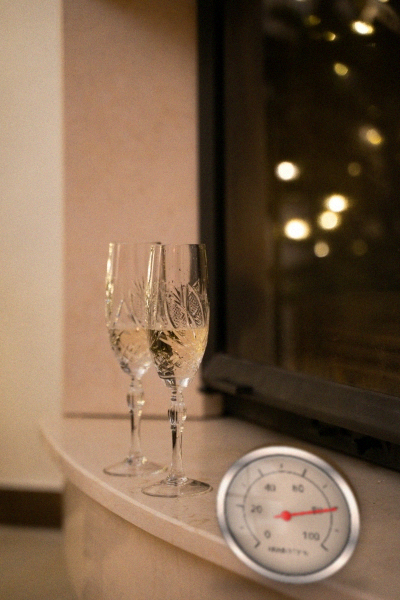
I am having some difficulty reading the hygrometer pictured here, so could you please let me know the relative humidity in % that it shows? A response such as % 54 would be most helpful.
% 80
